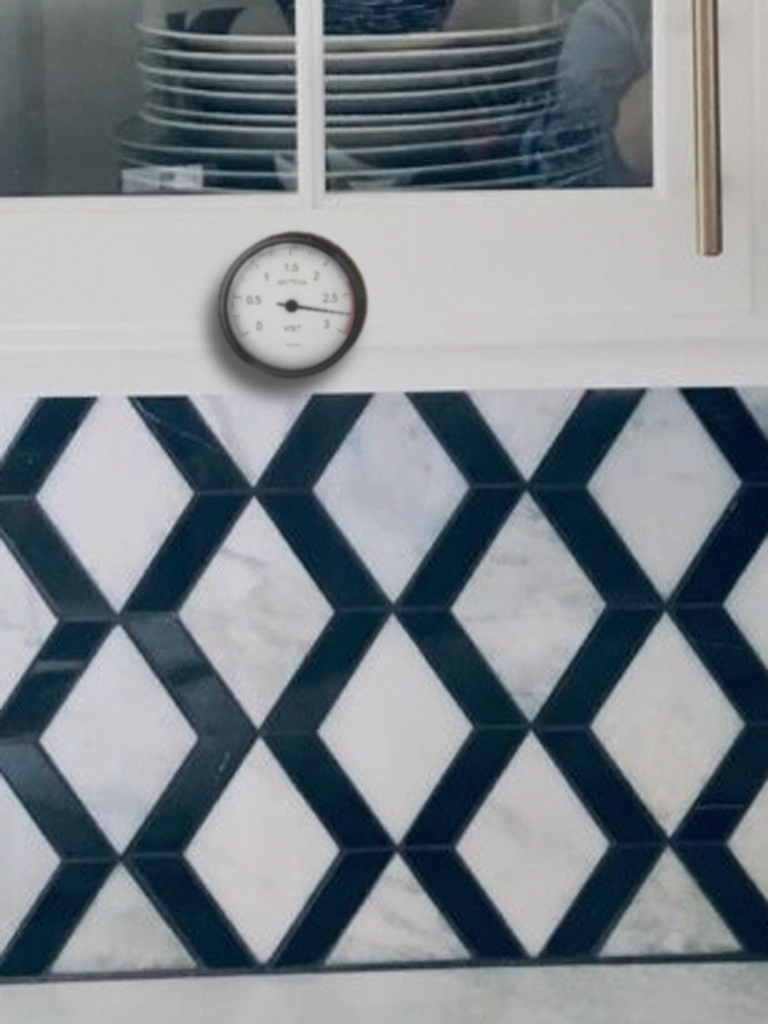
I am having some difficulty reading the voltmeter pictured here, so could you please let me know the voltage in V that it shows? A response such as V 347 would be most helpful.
V 2.75
